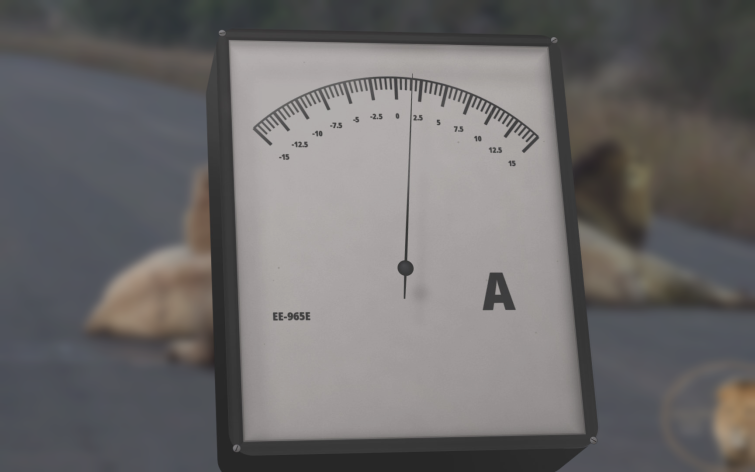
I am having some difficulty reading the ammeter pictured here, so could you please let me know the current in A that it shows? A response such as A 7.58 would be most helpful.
A 1.5
